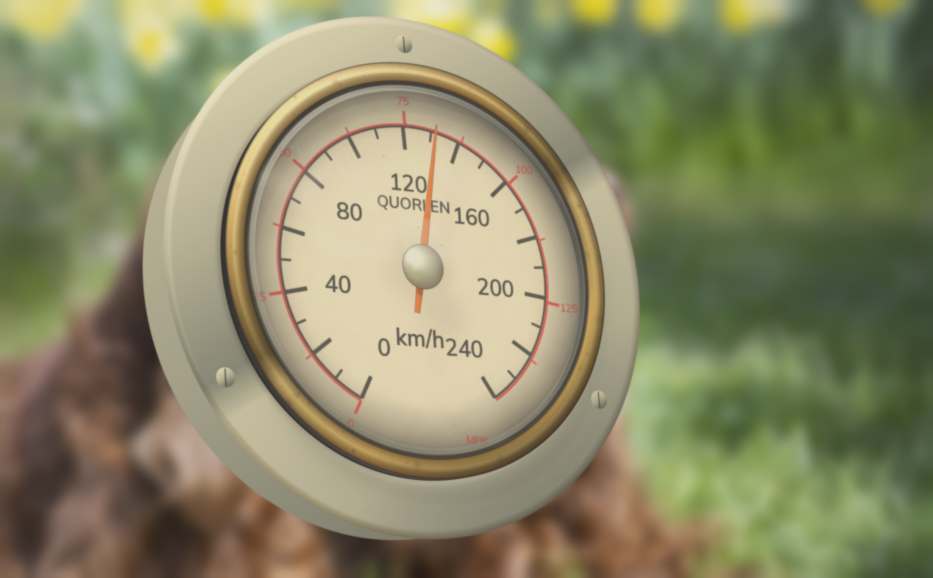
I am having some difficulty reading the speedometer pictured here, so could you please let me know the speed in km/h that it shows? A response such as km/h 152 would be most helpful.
km/h 130
